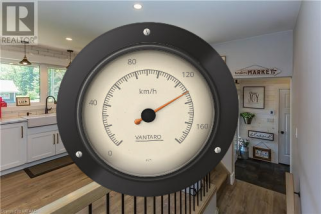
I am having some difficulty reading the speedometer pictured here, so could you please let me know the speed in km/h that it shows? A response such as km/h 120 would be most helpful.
km/h 130
